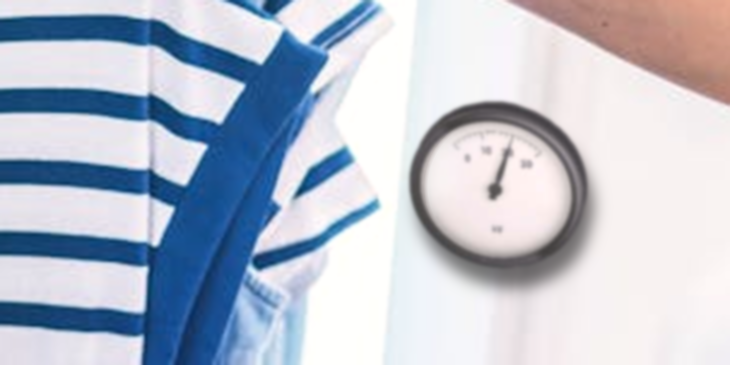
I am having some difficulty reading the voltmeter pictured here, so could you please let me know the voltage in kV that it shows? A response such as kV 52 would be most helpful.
kV 20
